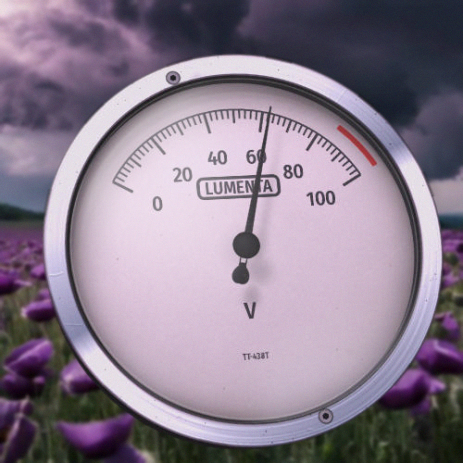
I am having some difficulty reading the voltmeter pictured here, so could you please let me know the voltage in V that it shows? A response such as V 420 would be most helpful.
V 62
